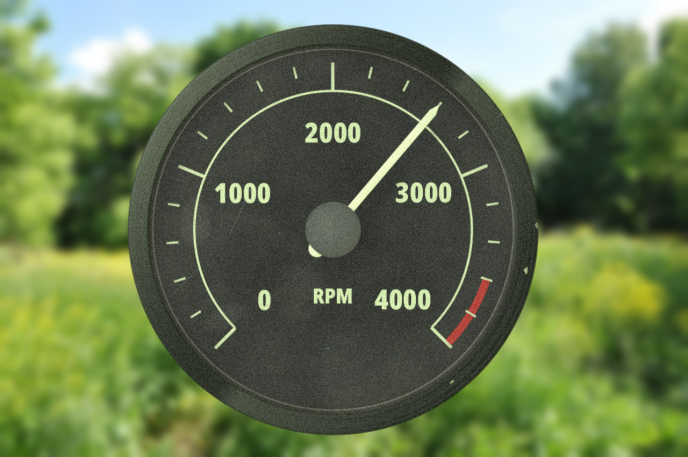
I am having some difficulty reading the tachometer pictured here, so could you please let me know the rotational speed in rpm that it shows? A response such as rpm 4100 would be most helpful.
rpm 2600
